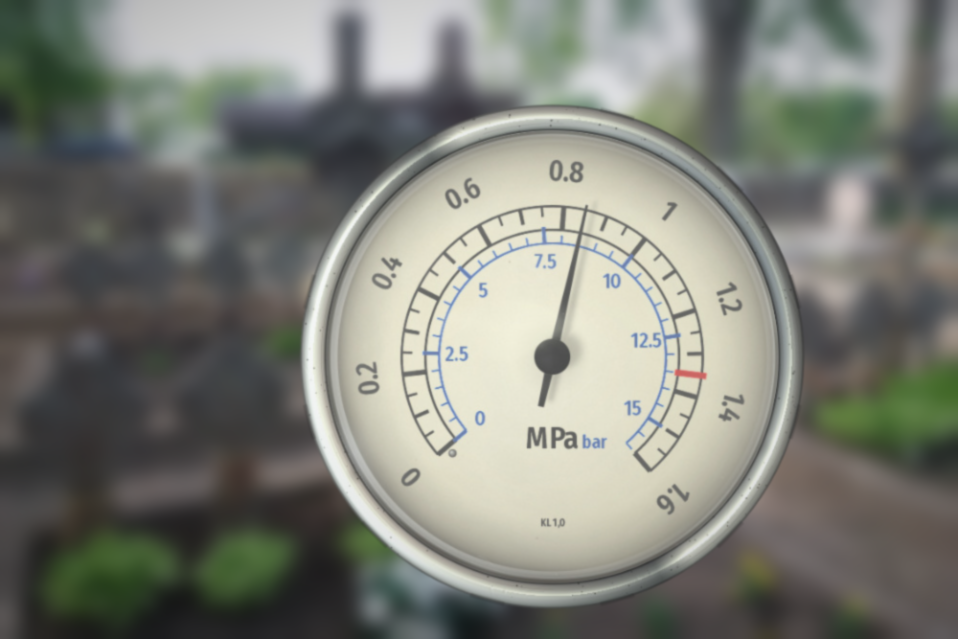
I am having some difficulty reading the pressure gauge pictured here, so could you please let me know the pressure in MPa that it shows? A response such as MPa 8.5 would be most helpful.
MPa 0.85
